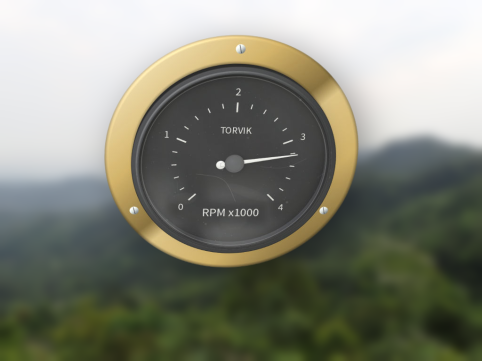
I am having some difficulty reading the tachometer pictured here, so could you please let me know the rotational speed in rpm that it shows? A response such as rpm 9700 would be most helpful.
rpm 3200
